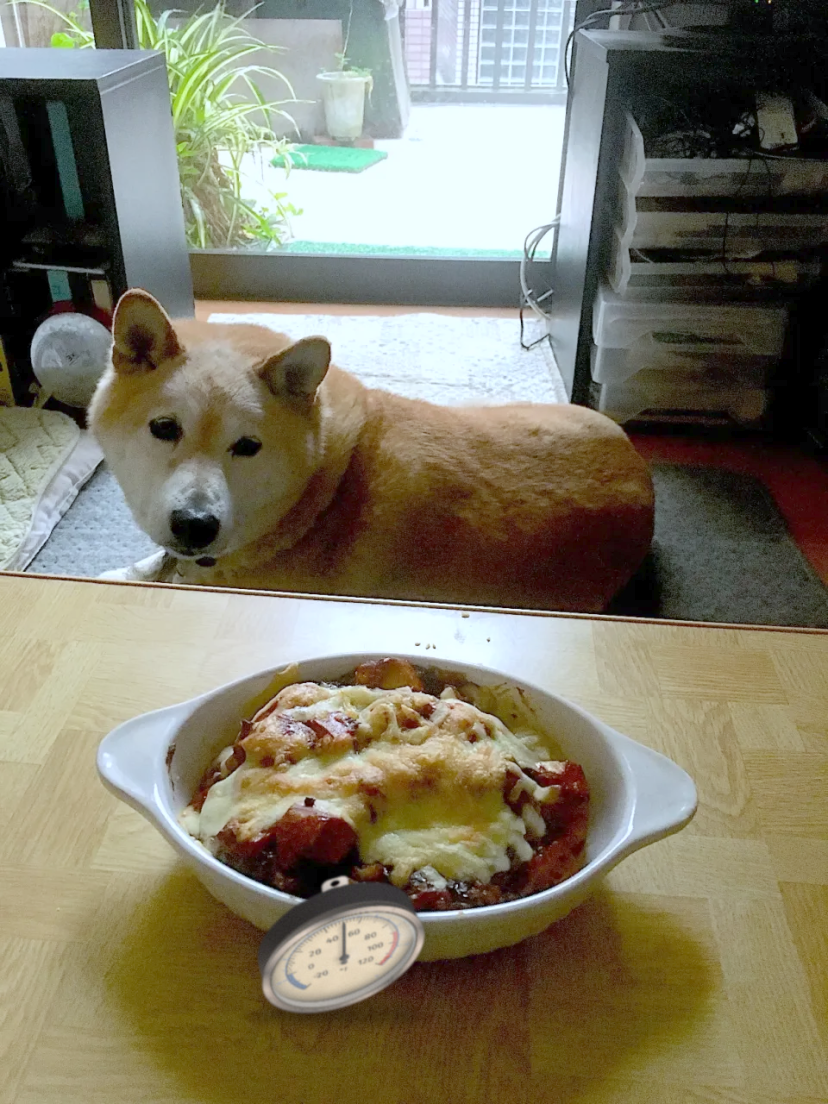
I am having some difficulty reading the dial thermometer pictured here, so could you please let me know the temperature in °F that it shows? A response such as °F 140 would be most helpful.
°F 50
